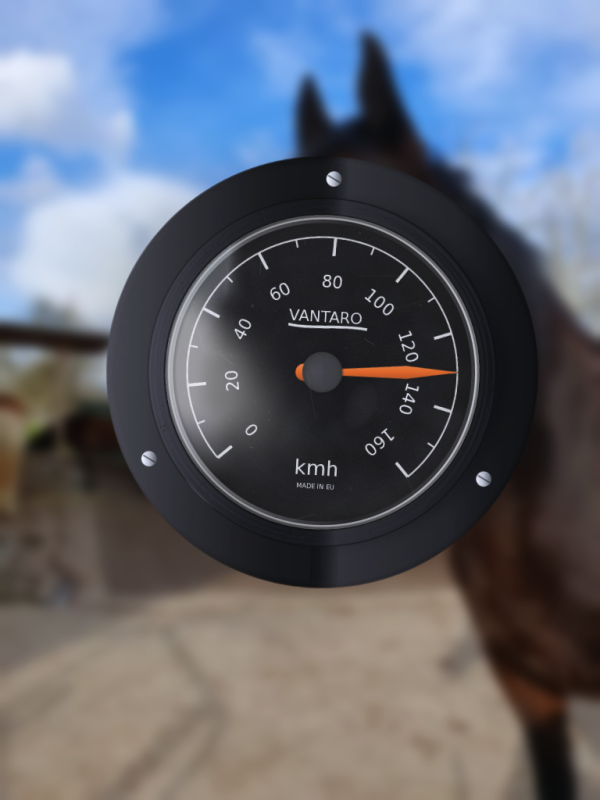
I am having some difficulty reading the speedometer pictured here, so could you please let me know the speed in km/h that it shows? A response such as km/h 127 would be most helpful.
km/h 130
